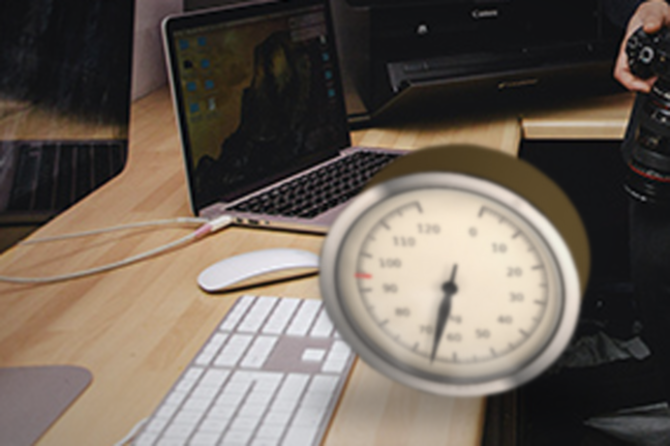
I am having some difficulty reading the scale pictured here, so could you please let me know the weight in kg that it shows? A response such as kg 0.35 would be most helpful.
kg 65
